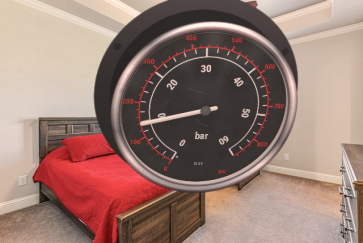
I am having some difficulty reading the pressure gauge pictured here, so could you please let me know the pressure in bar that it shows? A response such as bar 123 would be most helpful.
bar 10
